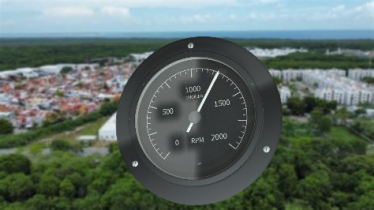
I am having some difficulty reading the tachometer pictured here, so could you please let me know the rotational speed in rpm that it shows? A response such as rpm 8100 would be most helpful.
rpm 1250
